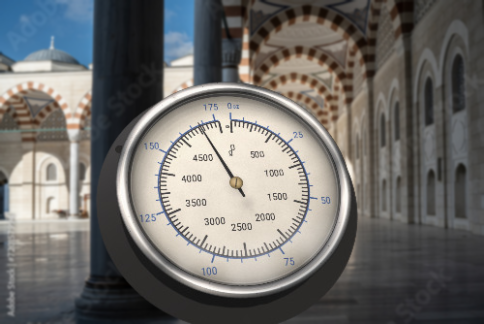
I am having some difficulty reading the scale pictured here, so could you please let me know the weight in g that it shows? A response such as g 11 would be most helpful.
g 4750
